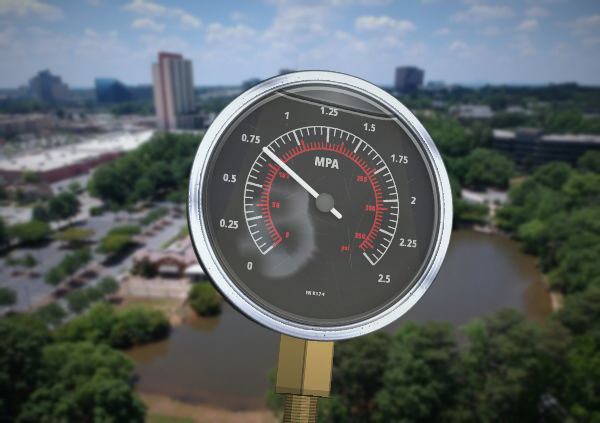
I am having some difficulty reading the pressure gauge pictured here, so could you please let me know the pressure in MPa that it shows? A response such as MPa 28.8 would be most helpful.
MPa 0.75
